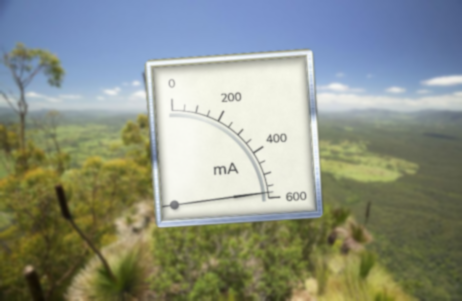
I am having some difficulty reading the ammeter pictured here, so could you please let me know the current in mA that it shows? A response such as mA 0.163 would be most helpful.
mA 575
